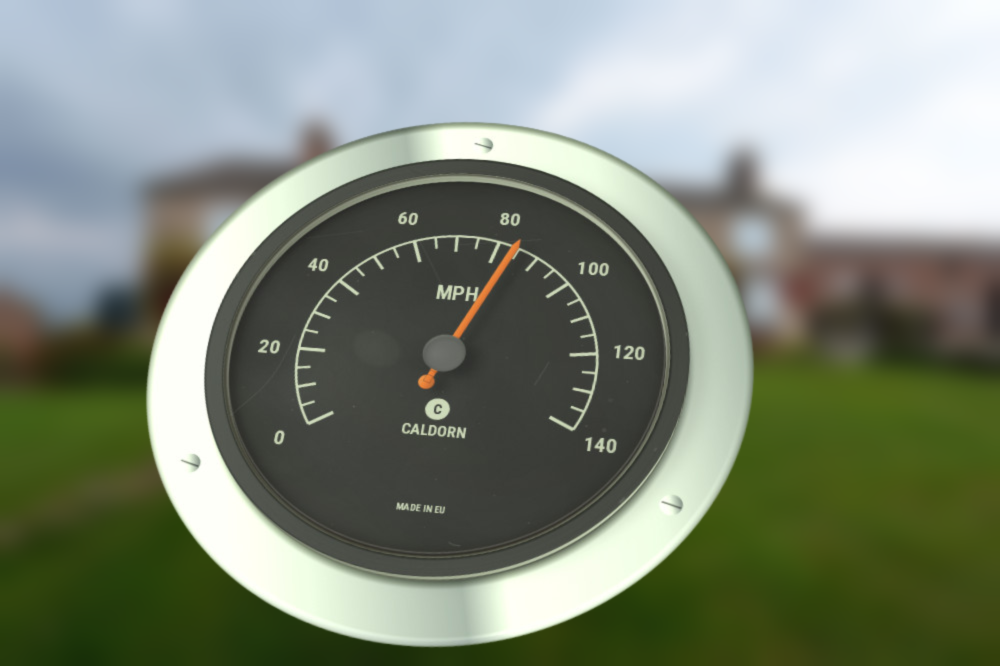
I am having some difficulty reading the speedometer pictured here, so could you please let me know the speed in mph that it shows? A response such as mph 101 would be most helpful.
mph 85
